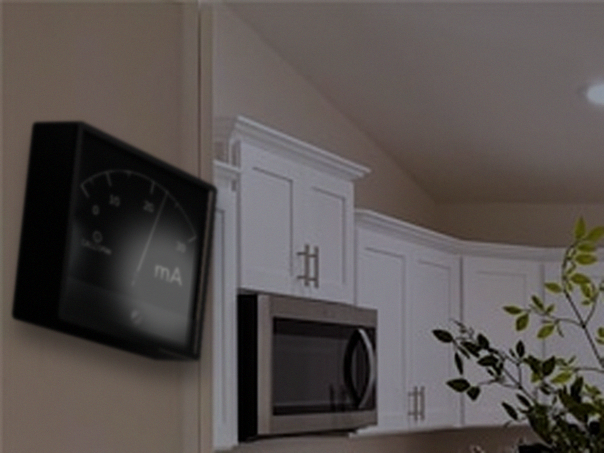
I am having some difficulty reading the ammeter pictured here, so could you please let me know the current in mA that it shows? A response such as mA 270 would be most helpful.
mA 22.5
